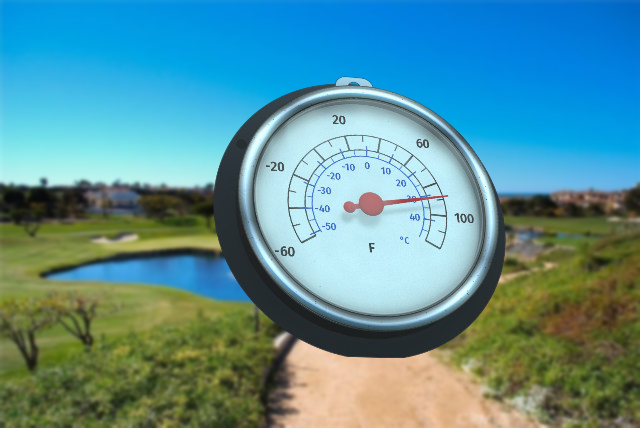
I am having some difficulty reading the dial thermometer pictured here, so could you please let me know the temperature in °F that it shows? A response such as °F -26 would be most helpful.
°F 90
